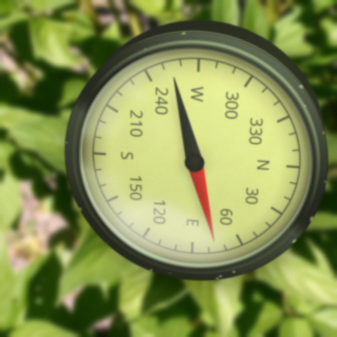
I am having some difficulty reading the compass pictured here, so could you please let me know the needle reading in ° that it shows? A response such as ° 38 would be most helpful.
° 75
